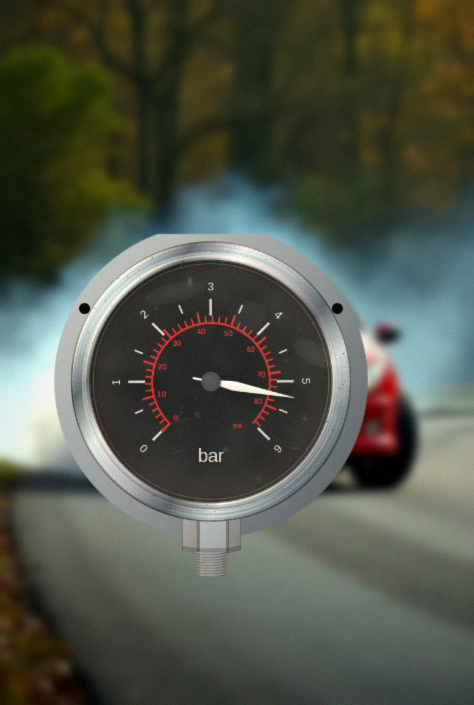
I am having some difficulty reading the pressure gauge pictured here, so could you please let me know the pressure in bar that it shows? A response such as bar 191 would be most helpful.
bar 5.25
